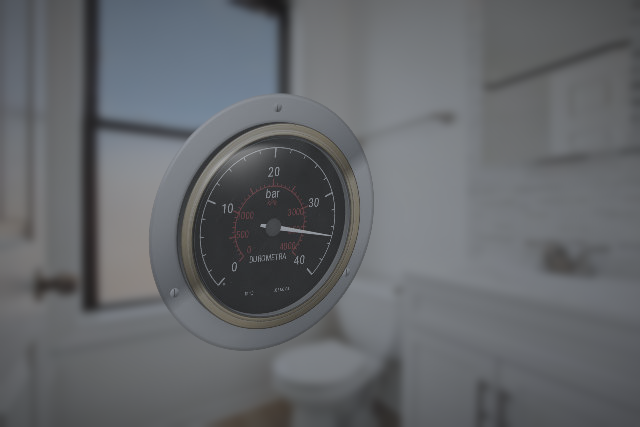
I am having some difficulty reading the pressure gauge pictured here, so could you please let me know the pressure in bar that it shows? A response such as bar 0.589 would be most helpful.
bar 35
